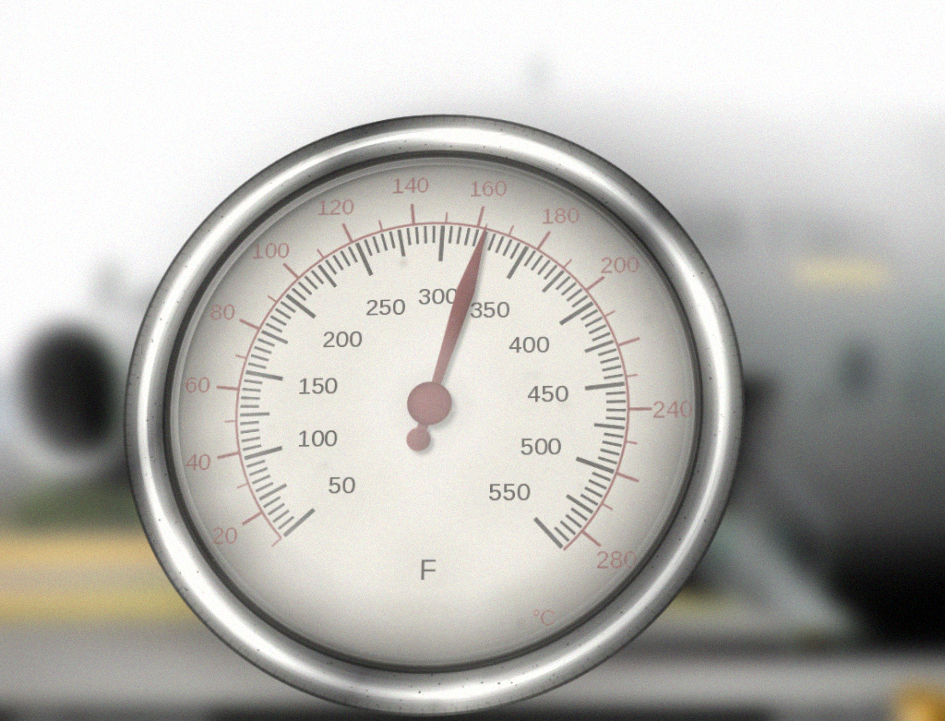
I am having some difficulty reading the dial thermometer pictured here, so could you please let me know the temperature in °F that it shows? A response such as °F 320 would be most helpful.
°F 325
